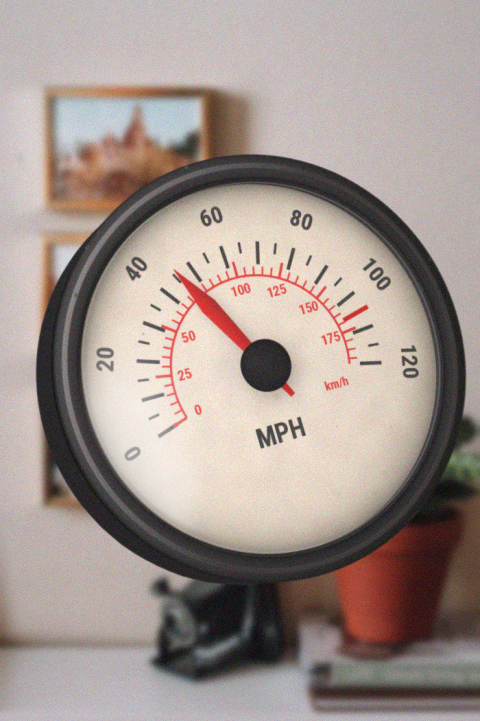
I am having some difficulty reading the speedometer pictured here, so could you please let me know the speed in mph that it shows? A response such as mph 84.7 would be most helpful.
mph 45
